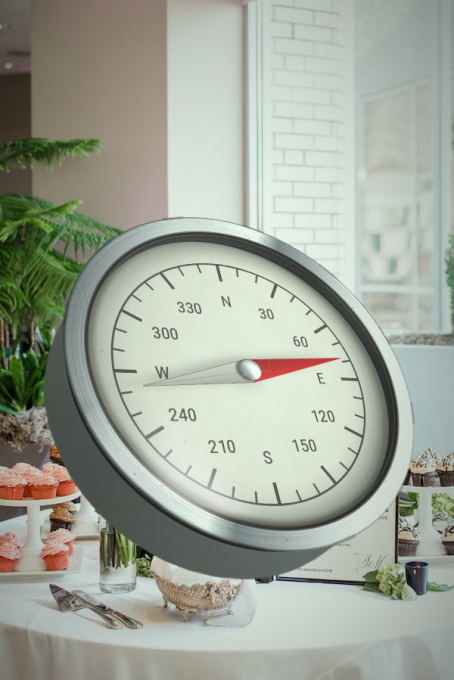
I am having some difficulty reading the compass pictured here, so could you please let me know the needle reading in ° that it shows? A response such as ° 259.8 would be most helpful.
° 80
